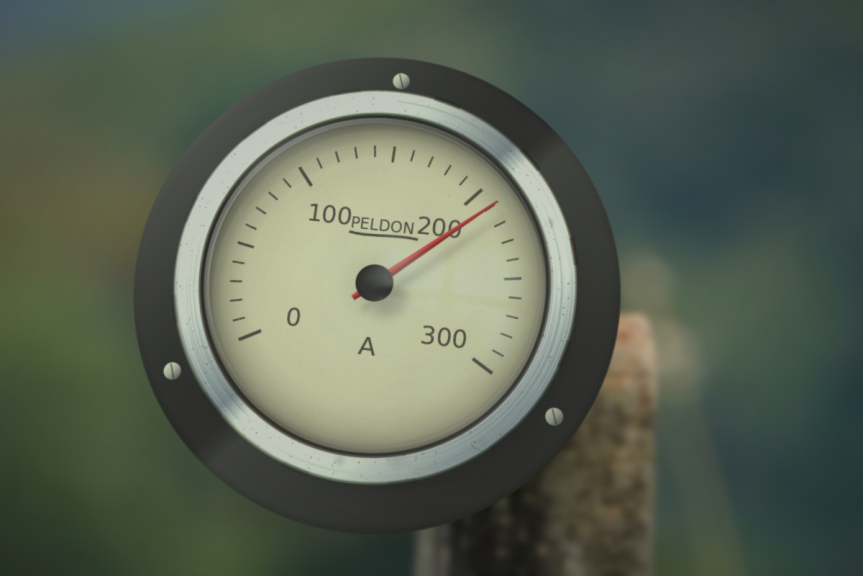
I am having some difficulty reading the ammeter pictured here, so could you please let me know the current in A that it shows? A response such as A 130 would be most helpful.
A 210
